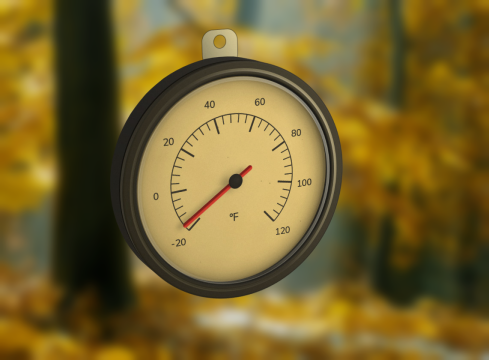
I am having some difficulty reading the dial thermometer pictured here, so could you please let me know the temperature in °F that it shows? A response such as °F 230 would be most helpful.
°F -16
